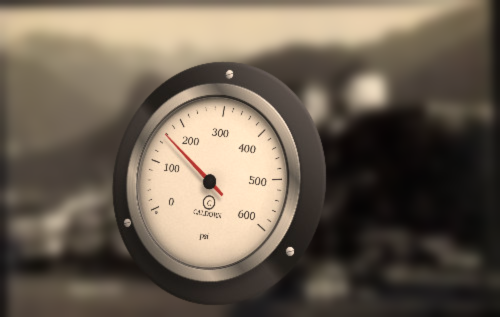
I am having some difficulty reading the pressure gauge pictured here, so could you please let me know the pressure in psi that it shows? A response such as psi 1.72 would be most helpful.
psi 160
